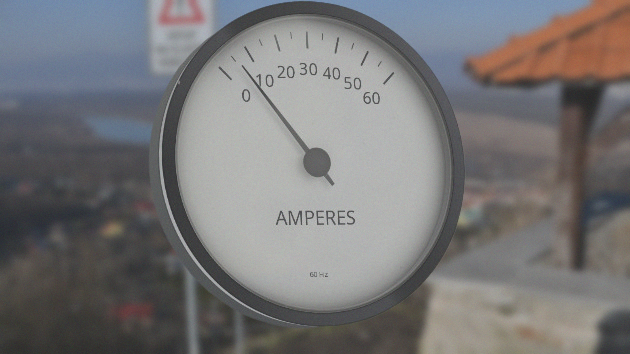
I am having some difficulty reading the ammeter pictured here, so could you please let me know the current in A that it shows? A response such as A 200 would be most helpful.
A 5
